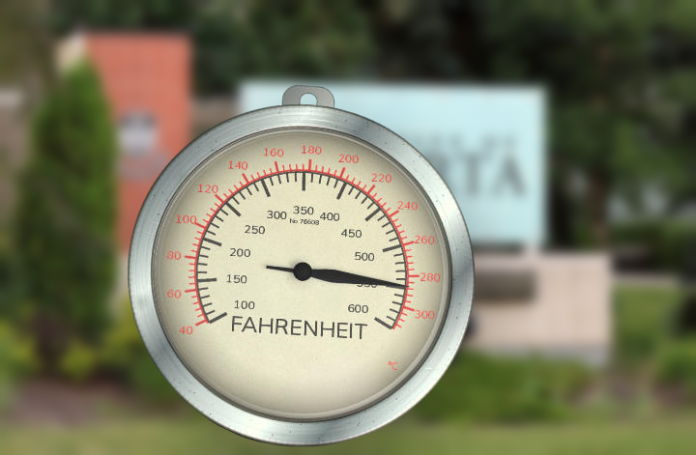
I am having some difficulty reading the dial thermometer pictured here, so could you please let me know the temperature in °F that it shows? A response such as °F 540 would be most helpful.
°F 550
